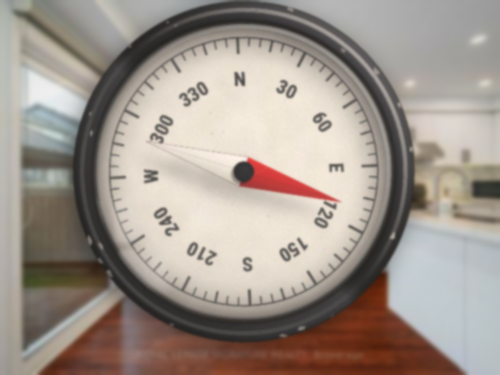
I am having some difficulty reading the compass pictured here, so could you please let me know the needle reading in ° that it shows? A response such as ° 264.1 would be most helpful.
° 110
